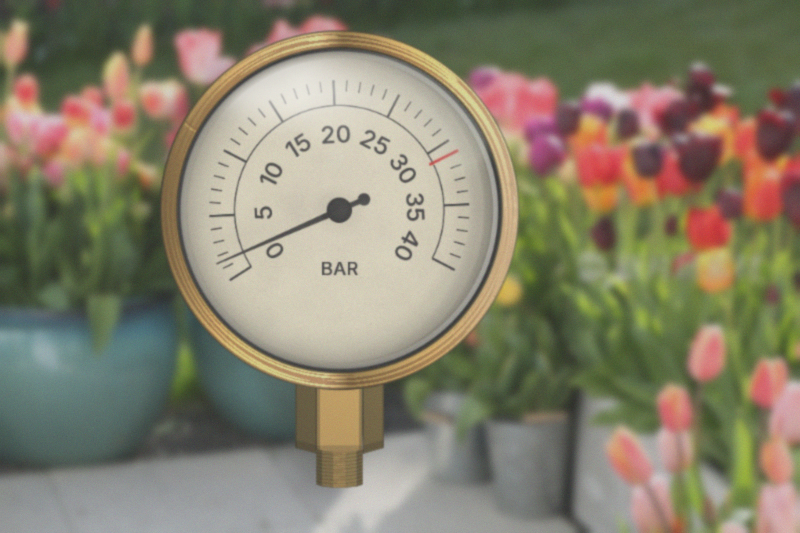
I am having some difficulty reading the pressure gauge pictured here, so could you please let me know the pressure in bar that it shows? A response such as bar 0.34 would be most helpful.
bar 1.5
